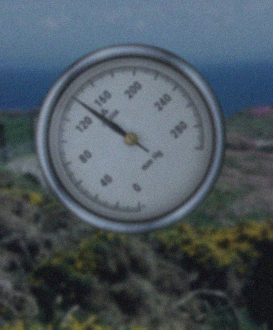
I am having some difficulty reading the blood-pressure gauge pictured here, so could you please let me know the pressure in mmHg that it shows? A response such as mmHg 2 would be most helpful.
mmHg 140
